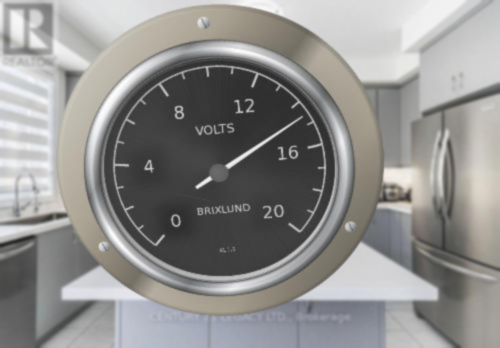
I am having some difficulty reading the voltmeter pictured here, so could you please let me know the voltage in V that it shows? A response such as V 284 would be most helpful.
V 14.5
